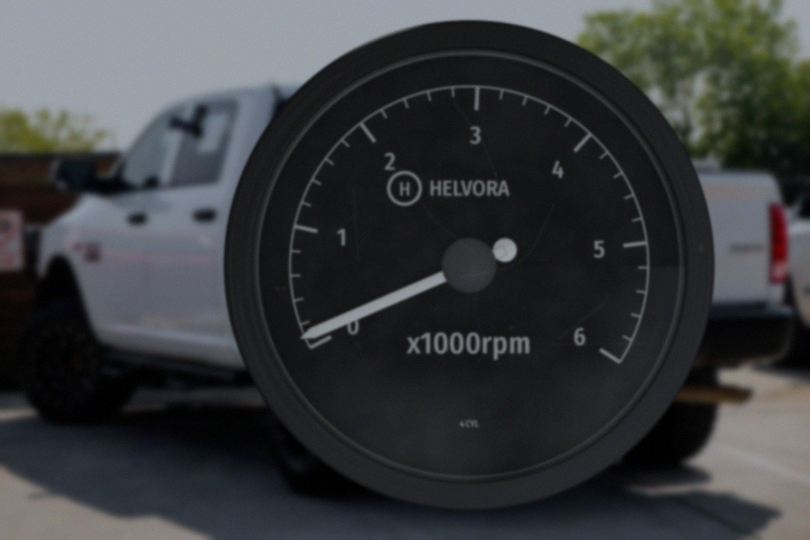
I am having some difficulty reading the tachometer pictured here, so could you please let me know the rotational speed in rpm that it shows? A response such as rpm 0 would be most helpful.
rpm 100
